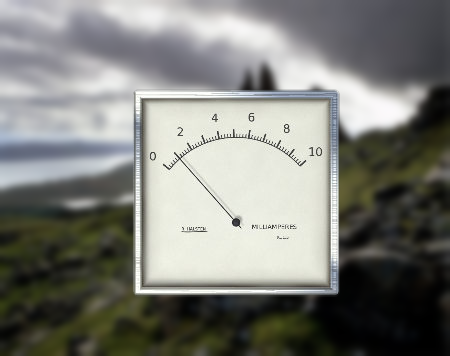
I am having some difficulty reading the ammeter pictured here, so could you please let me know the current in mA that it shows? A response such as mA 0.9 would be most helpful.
mA 1
